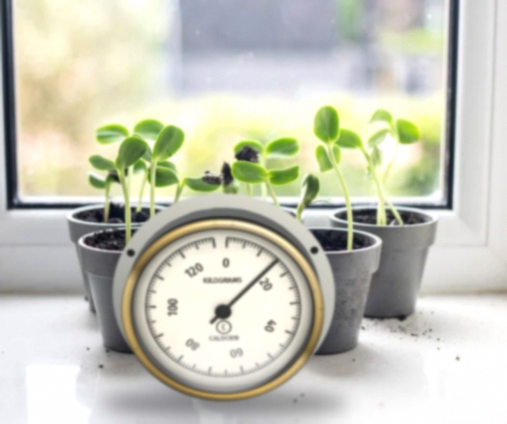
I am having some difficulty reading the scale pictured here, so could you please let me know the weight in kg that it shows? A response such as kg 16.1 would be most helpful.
kg 15
